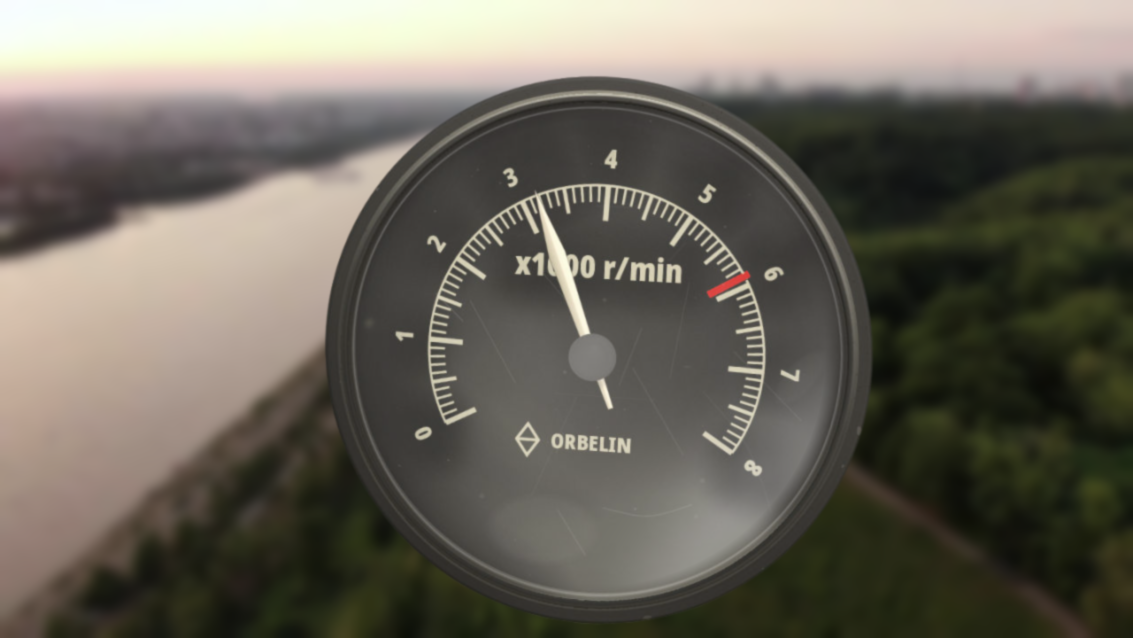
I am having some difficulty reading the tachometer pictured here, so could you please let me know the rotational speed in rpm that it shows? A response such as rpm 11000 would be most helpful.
rpm 3200
